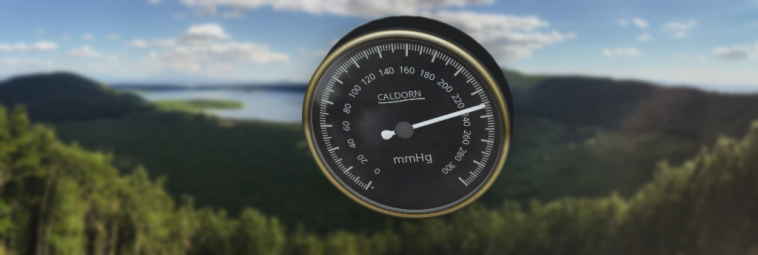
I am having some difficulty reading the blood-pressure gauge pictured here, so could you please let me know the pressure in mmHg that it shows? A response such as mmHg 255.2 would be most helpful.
mmHg 230
